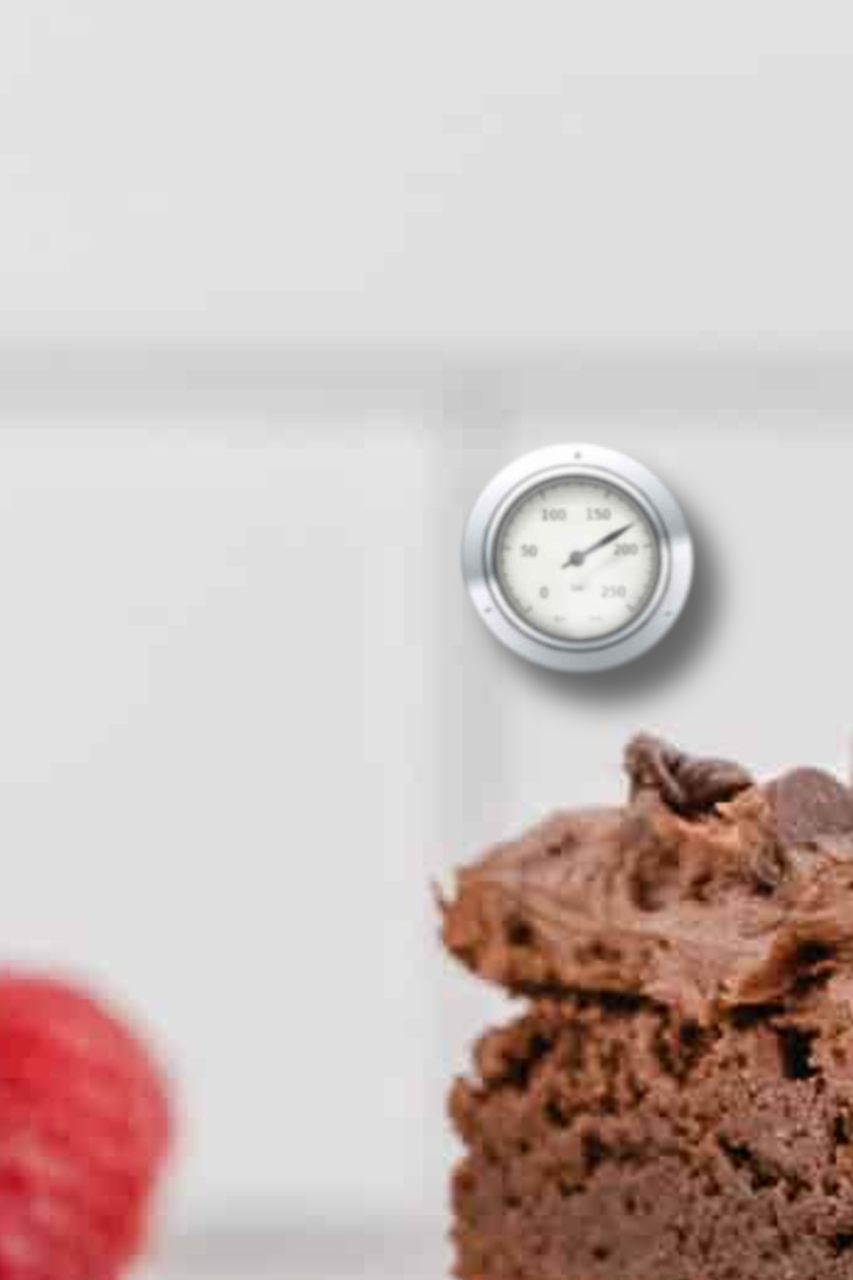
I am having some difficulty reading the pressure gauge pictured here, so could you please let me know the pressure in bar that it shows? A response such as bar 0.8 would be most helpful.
bar 180
